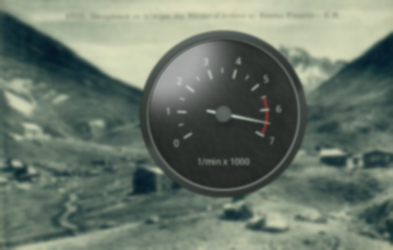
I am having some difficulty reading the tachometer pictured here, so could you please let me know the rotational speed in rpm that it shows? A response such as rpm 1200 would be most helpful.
rpm 6500
